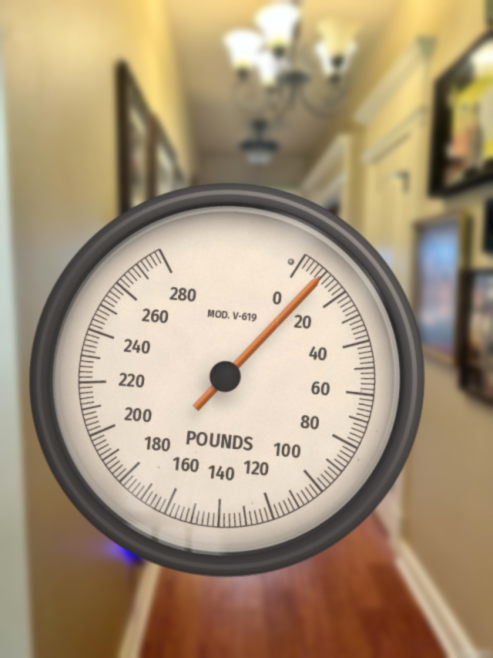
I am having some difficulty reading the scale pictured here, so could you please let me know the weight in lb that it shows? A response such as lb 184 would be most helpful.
lb 10
